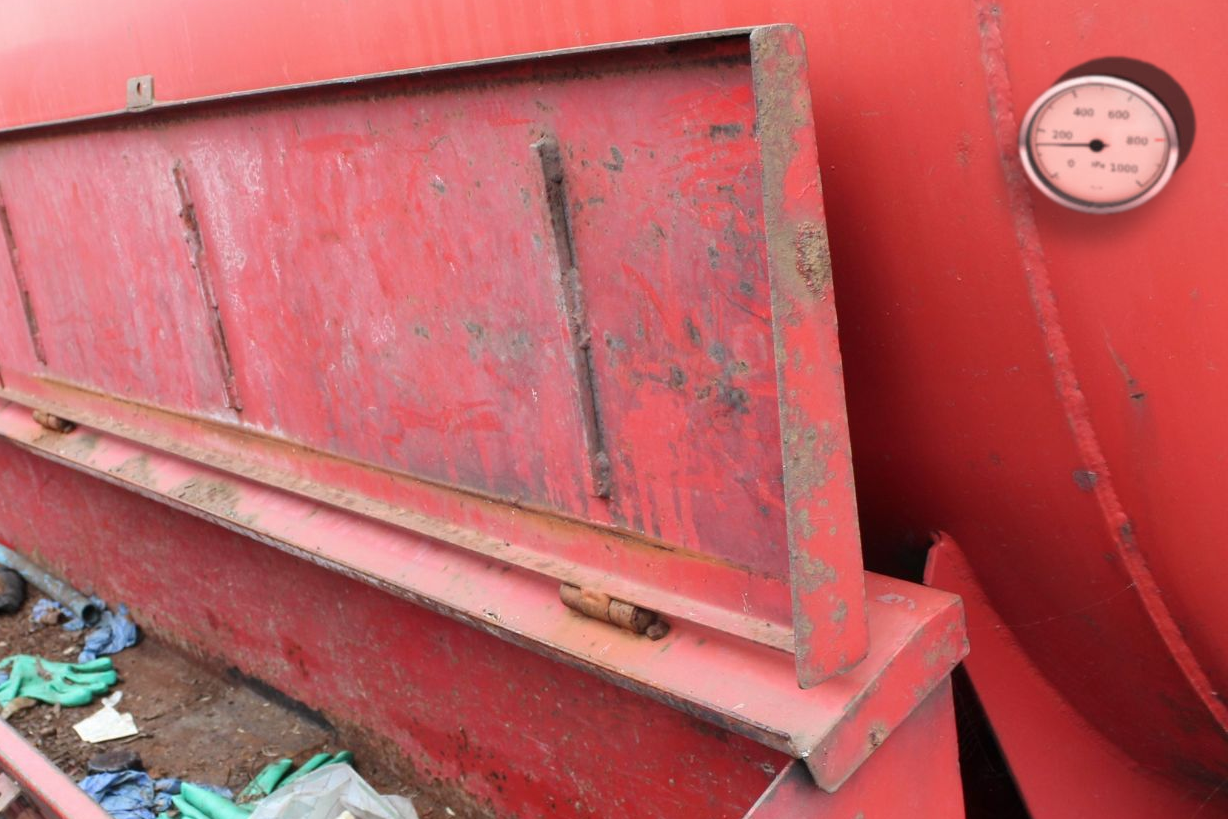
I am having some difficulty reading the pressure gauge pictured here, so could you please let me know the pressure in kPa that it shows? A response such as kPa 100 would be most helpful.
kPa 150
